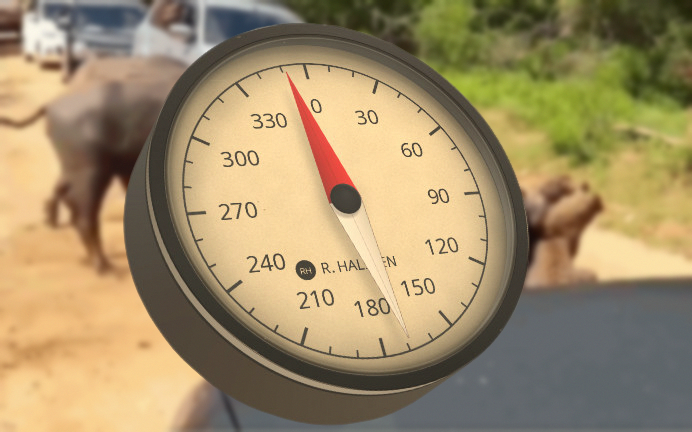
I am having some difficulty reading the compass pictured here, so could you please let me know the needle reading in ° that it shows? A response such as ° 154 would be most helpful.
° 350
